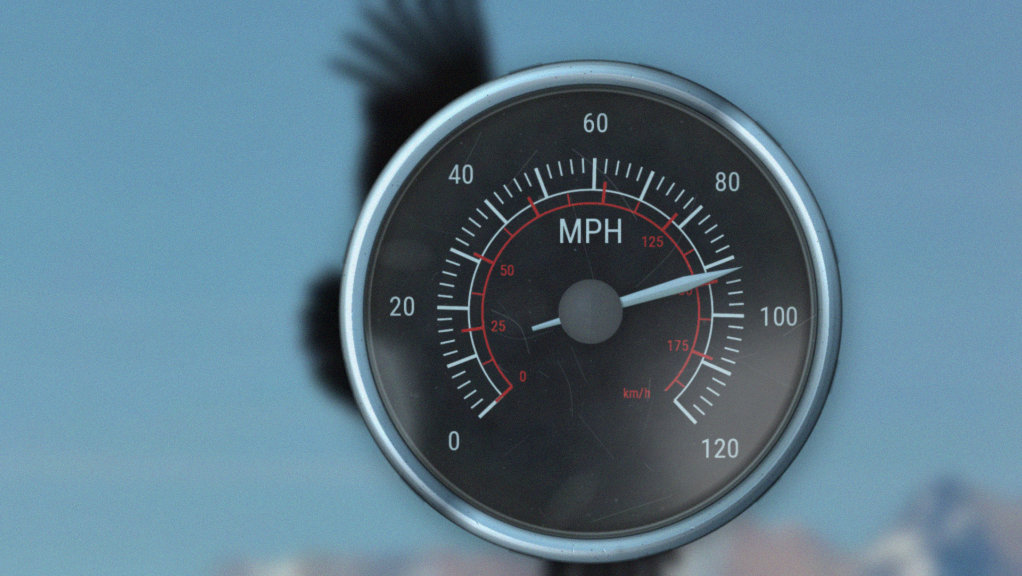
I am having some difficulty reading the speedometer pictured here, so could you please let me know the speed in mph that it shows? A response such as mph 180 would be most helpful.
mph 92
